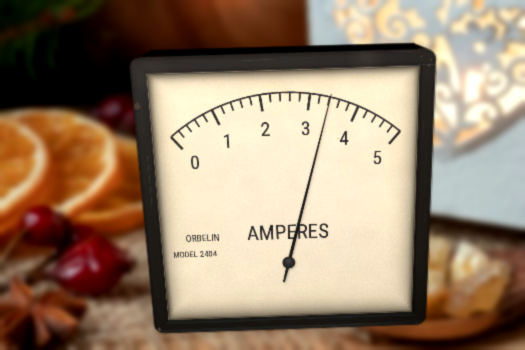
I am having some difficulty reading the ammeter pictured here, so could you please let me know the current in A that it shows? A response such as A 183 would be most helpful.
A 3.4
